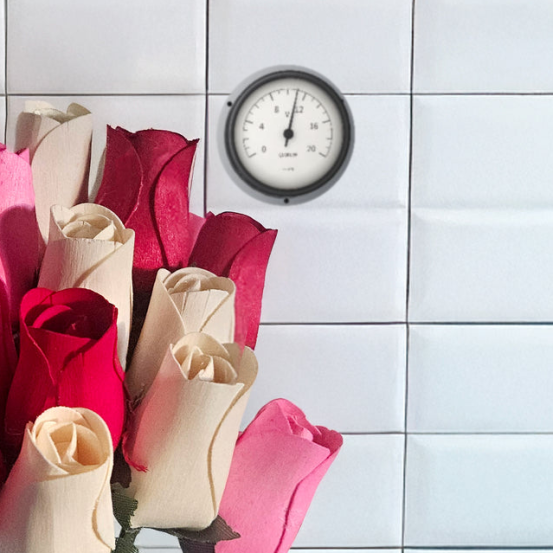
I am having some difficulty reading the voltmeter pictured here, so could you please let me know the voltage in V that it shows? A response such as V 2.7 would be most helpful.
V 11
